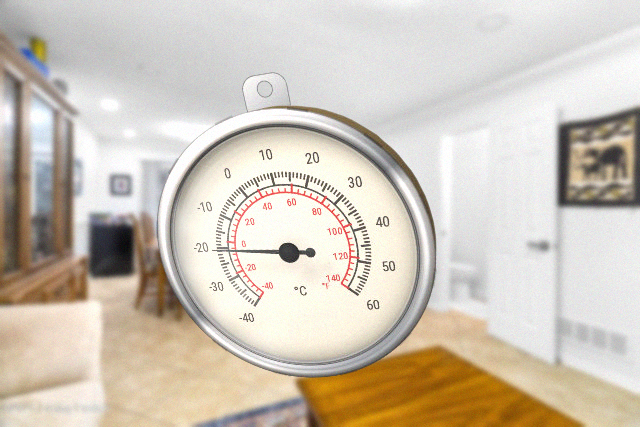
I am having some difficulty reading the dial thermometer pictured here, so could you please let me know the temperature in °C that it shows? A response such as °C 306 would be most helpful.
°C -20
